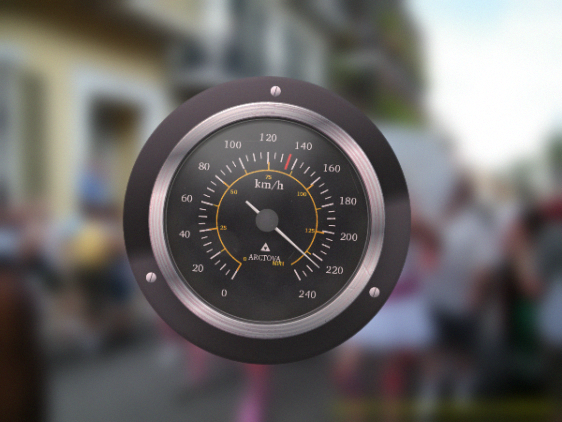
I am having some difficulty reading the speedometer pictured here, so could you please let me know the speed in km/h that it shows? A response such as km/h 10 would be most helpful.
km/h 225
